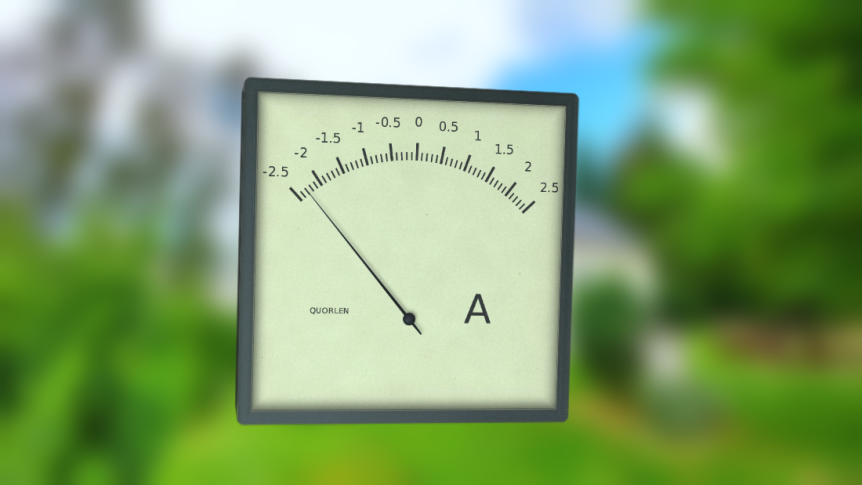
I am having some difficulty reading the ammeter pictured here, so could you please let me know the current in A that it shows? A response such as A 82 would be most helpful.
A -2.3
